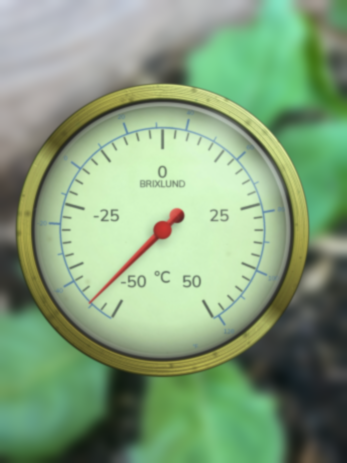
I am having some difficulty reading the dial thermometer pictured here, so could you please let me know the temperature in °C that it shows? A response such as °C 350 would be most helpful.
°C -45
